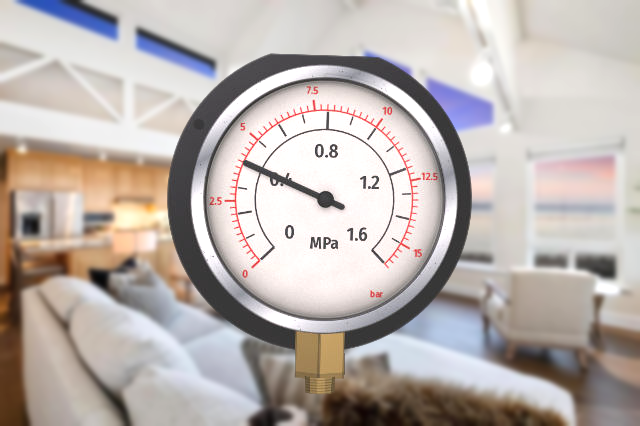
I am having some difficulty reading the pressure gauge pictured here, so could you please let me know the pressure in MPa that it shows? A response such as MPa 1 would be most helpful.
MPa 0.4
